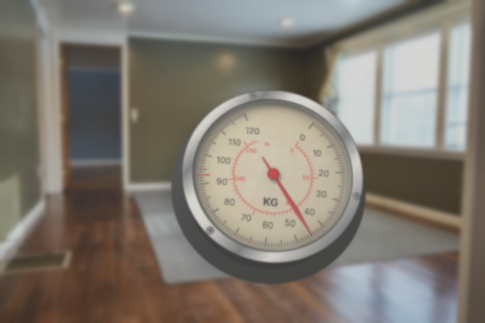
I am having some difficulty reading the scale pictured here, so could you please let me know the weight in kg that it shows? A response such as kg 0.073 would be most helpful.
kg 45
